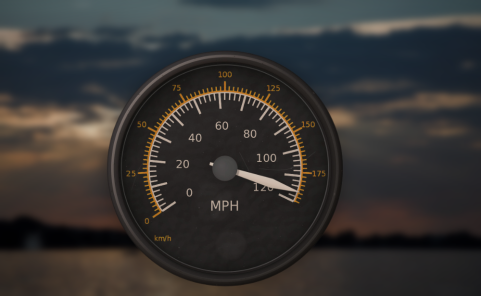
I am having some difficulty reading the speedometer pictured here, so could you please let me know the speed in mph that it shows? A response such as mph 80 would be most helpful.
mph 116
